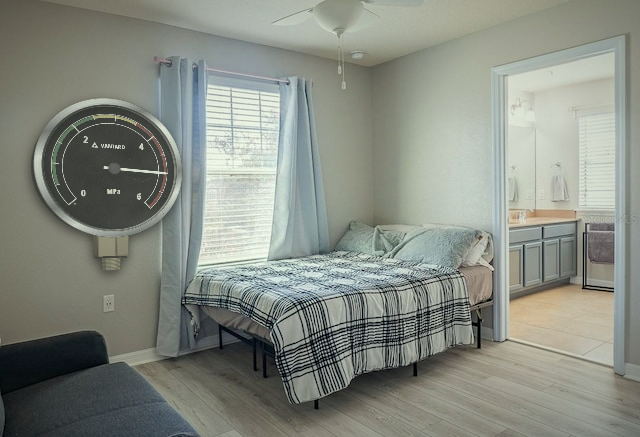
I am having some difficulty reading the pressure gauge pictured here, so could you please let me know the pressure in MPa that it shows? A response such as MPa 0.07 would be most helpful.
MPa 5
